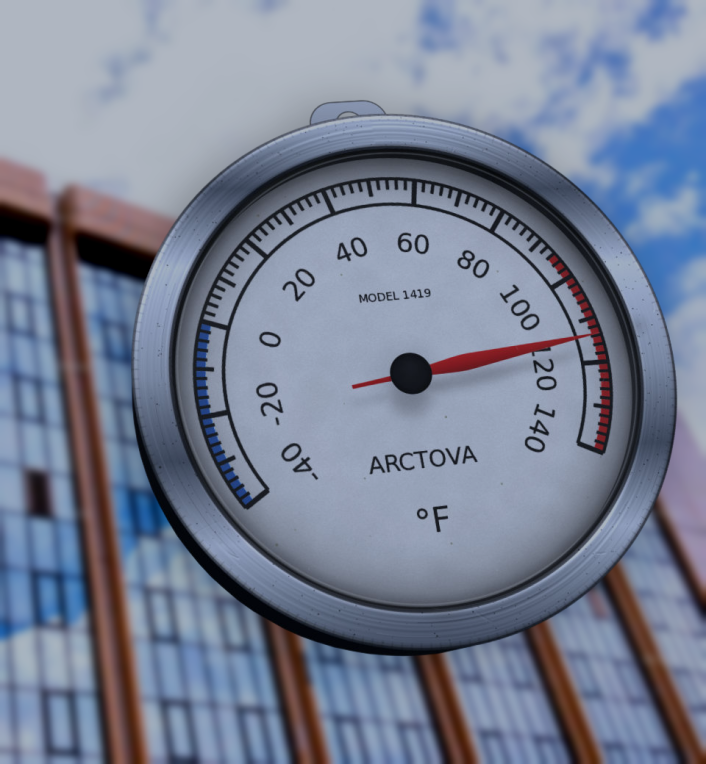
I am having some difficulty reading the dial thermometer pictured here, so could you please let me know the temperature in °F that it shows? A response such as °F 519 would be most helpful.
°F 114
